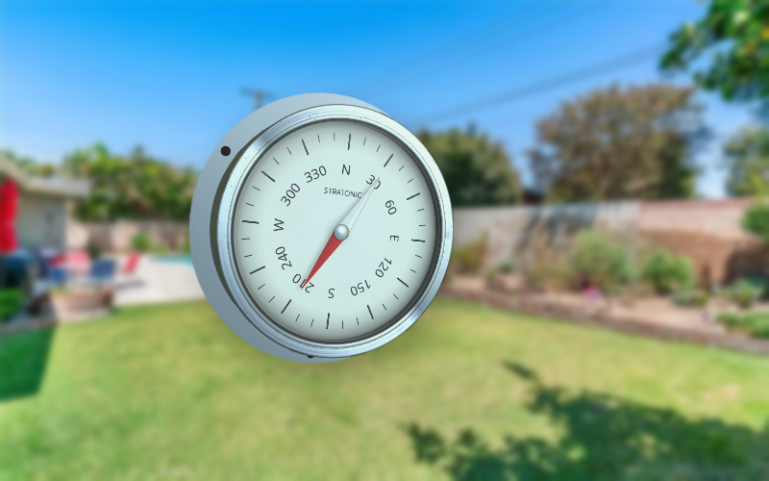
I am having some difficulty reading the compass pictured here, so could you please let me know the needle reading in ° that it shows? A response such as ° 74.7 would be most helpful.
° 210
